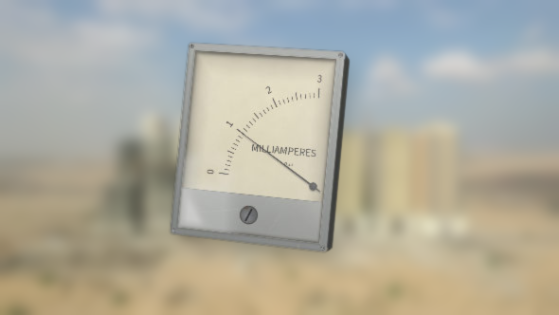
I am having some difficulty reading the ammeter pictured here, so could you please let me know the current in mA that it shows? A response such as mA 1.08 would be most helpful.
mA 1
